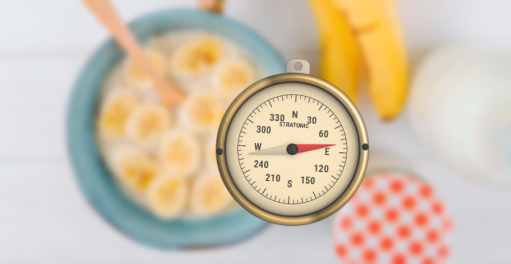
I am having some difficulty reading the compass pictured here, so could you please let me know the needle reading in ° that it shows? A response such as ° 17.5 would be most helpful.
° 80
